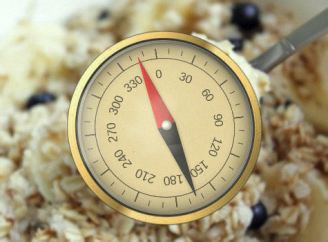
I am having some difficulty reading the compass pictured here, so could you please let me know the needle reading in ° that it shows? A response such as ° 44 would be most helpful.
° 345
